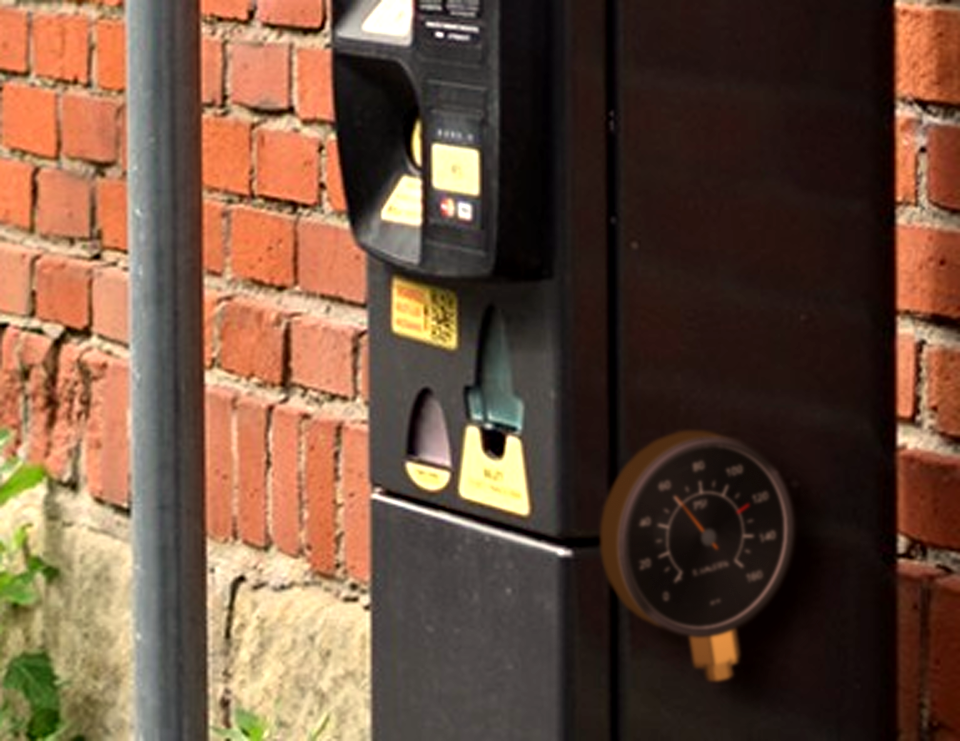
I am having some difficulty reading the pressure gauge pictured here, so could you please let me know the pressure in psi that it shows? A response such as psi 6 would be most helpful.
psi 60
